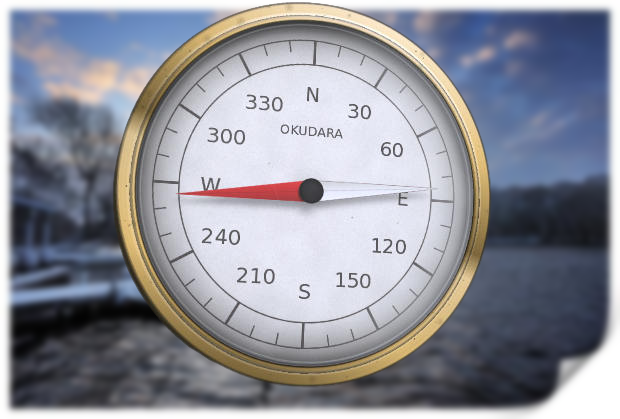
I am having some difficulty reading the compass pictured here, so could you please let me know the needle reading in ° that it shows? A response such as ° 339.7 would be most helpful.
° 265
